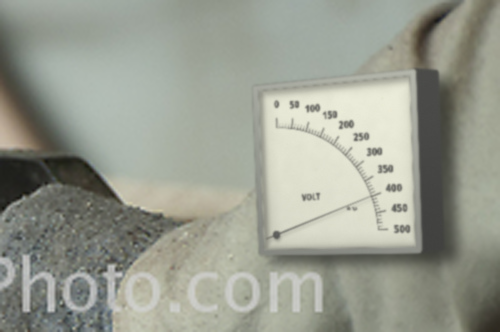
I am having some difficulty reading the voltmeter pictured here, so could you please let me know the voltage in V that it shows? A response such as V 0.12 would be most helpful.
V 400
